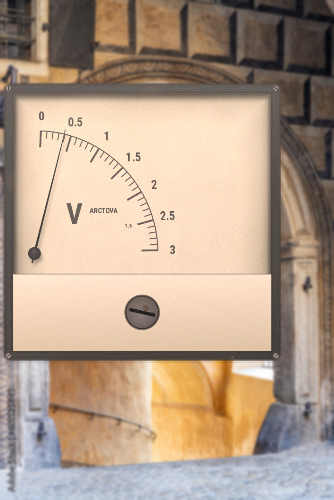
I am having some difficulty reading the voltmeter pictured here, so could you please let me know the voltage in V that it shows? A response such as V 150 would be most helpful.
V 0.4
